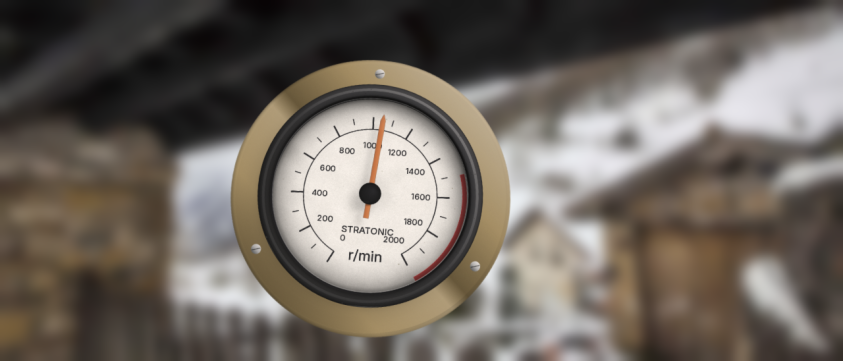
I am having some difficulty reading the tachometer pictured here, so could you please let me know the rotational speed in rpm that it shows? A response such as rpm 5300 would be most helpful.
rpm 1050
